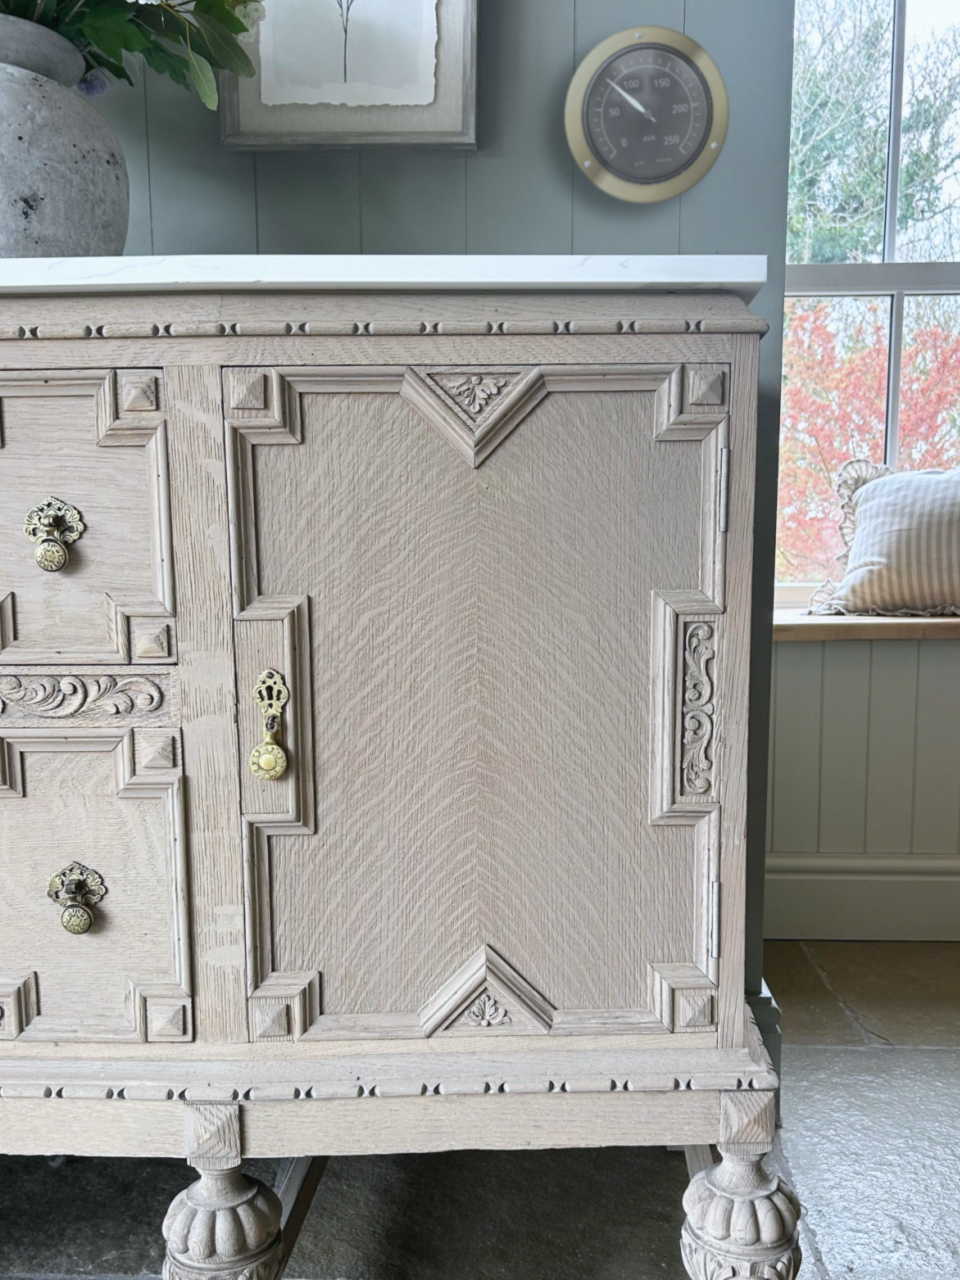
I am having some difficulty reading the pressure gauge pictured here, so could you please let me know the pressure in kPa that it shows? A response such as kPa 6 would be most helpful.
kPa 80
